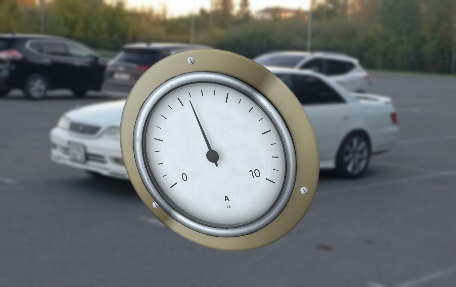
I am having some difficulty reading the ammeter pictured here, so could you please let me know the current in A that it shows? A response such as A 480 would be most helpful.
A 4.5
